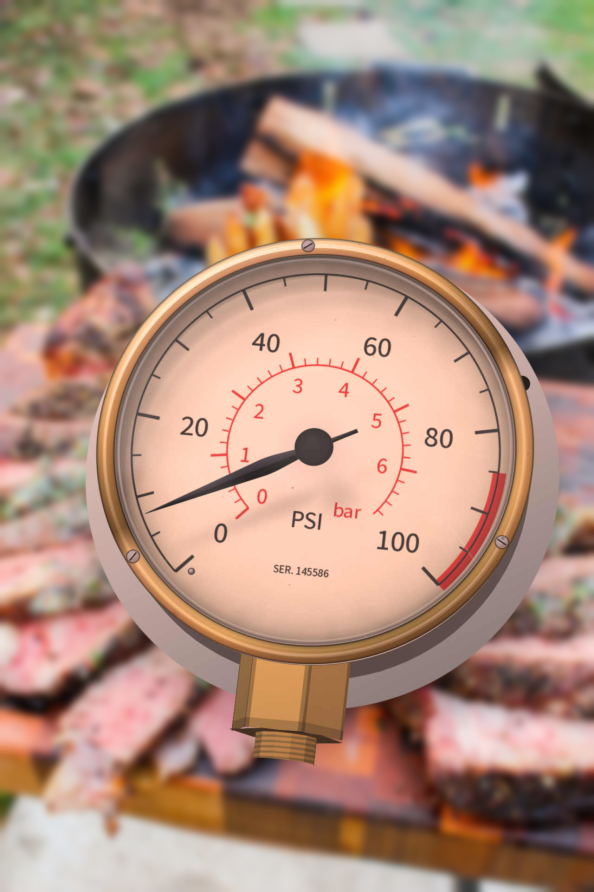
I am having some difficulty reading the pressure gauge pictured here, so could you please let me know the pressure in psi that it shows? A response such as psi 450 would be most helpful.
psi 7.5
